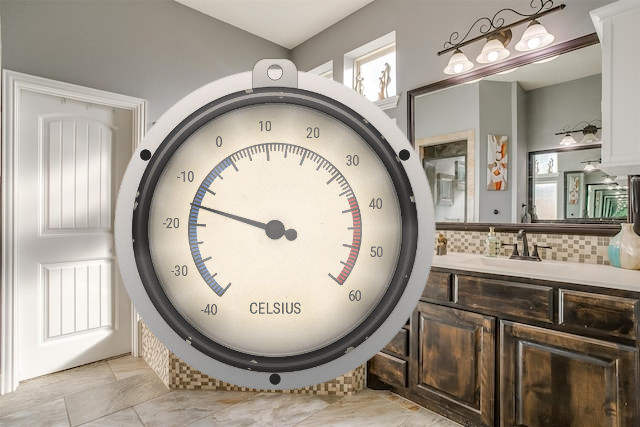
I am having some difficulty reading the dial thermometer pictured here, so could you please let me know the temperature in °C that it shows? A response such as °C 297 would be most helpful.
°C -15
